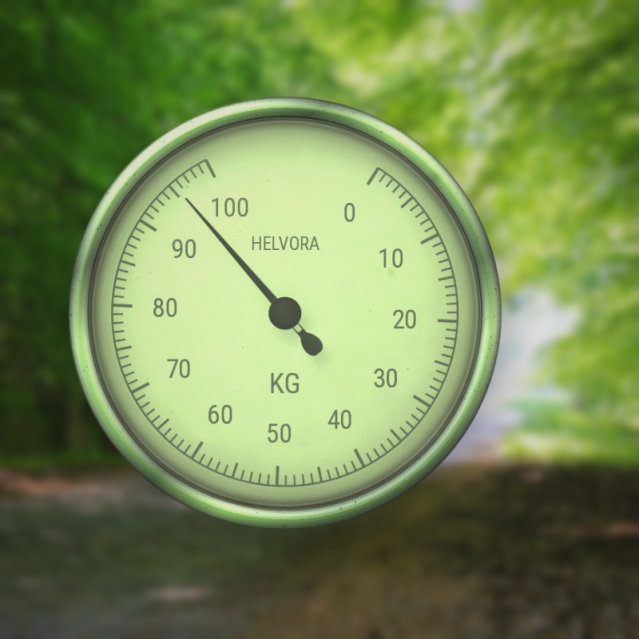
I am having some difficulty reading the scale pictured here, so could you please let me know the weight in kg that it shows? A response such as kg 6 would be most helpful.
kg 95.5
